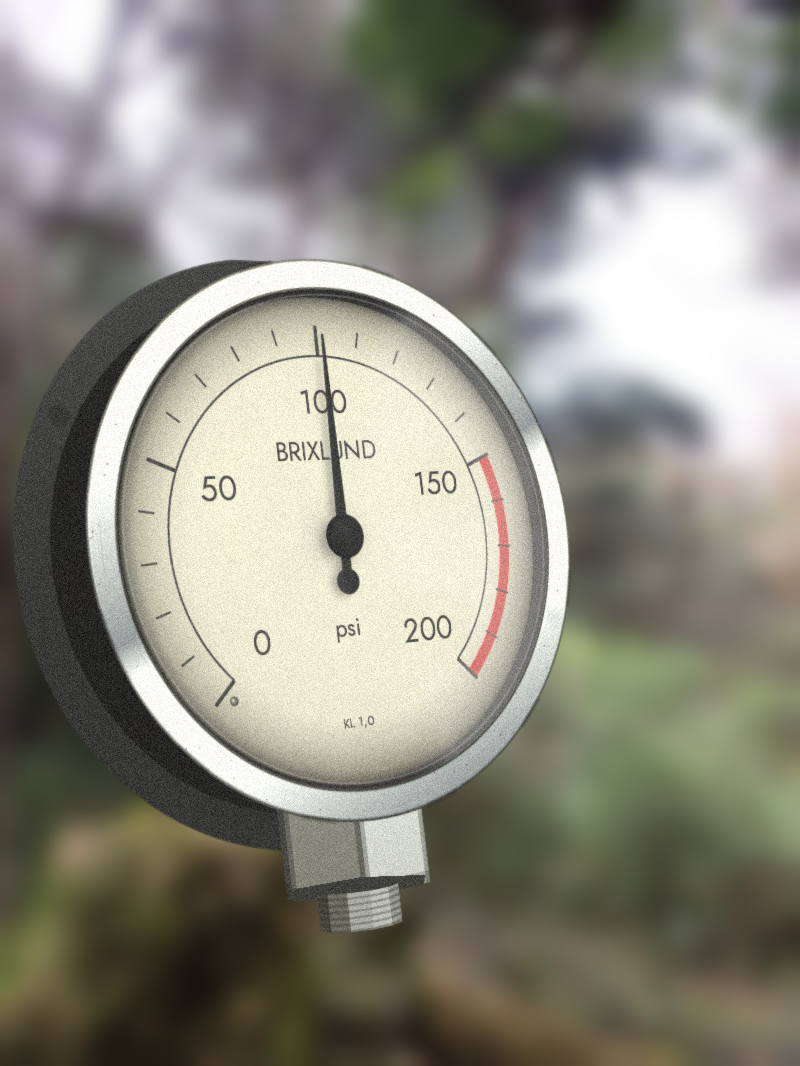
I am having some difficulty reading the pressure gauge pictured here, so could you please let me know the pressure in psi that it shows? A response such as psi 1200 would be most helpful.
psi 100
